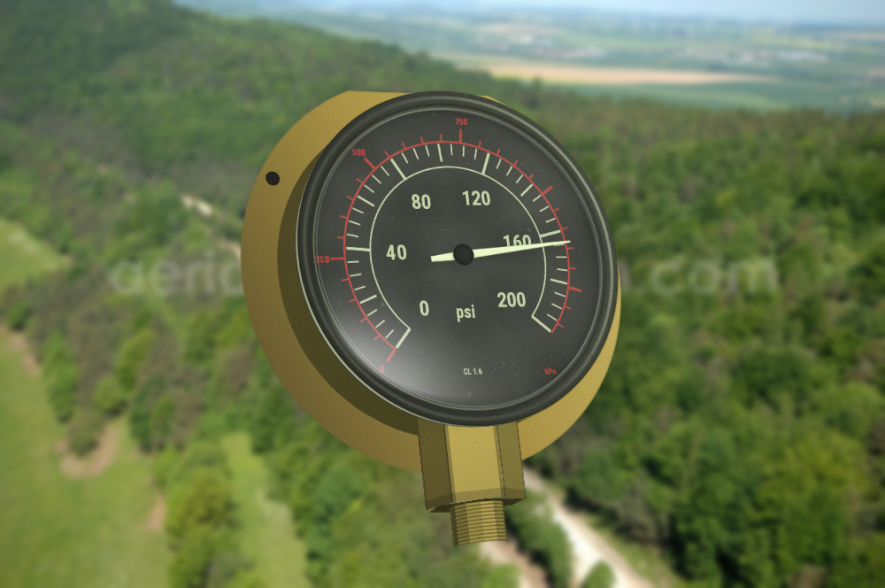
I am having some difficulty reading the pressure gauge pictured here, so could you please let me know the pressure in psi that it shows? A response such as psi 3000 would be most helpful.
psi 165
